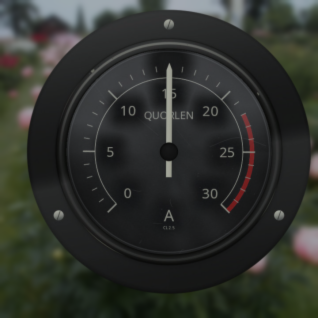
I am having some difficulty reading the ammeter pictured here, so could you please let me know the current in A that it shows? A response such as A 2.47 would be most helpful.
A 15
